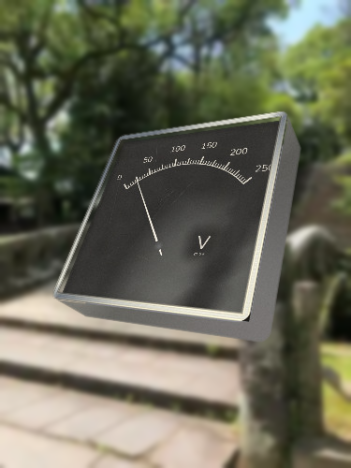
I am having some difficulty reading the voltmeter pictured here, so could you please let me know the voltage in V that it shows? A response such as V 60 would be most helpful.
V 25
